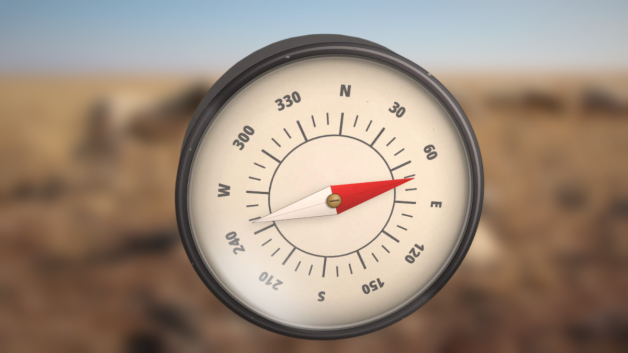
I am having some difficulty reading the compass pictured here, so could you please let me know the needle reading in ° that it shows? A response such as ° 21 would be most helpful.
° 70
